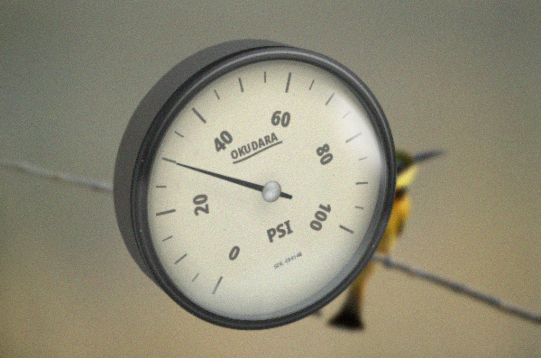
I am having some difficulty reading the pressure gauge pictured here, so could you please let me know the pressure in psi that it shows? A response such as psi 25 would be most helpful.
psi 30
